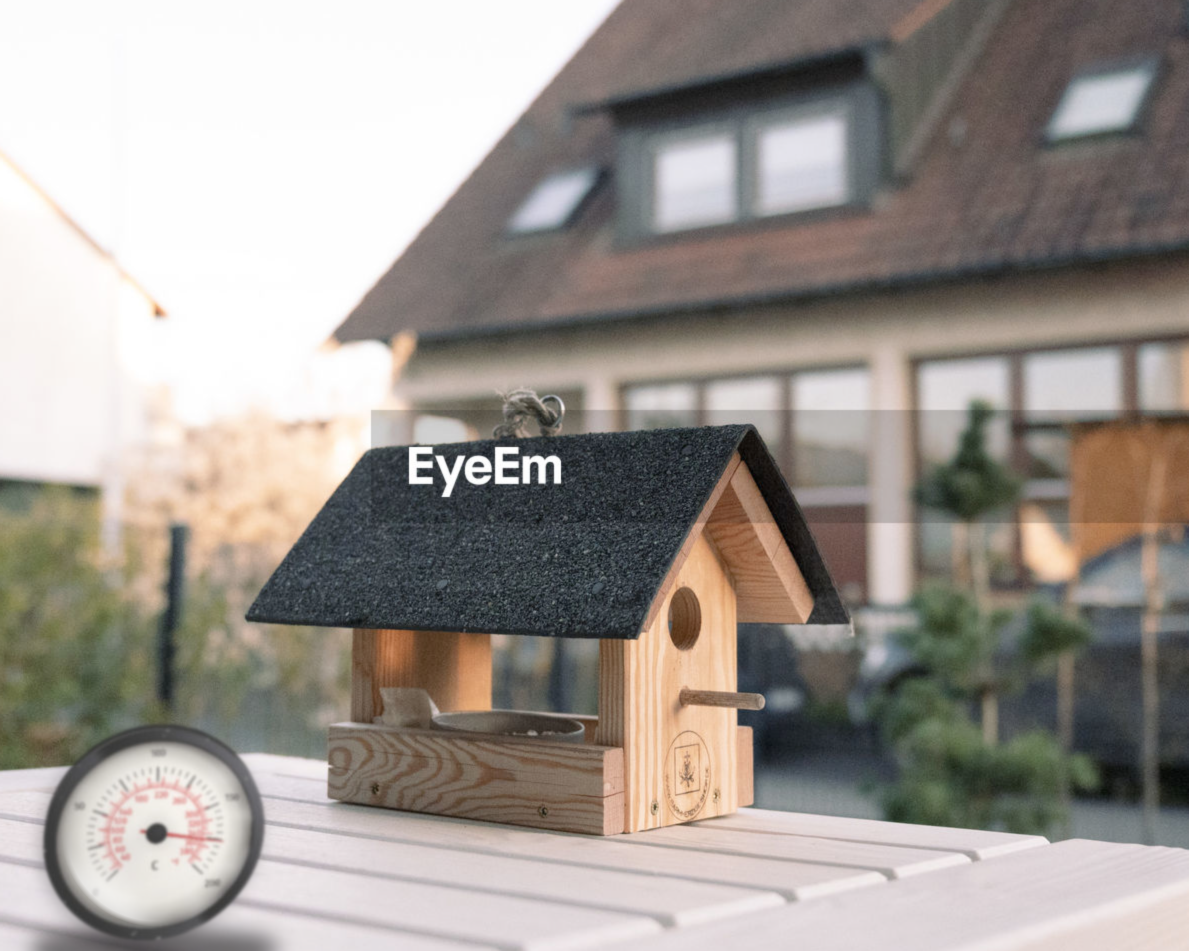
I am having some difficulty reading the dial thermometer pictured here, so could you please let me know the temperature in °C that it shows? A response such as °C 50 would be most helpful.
°C 175
